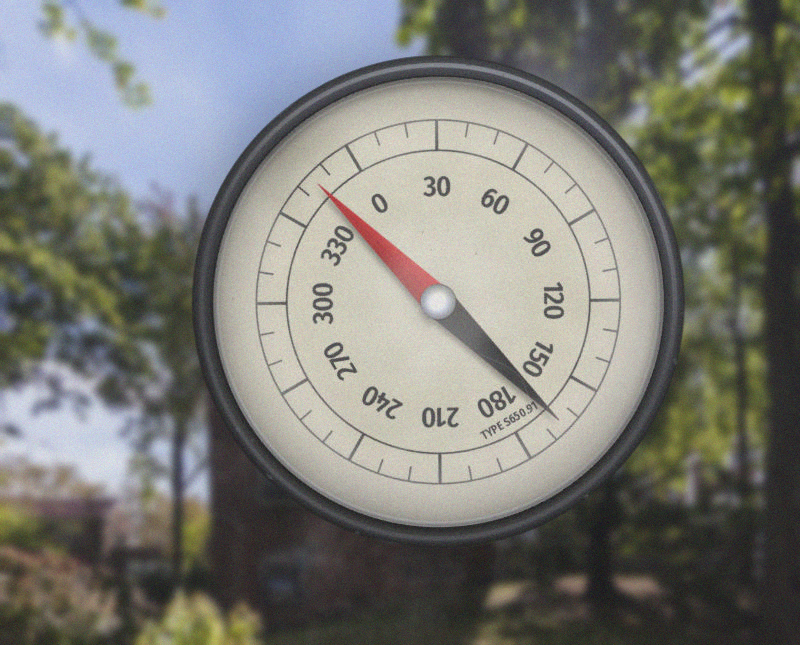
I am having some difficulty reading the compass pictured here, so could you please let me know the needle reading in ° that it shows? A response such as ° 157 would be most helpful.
° 345
